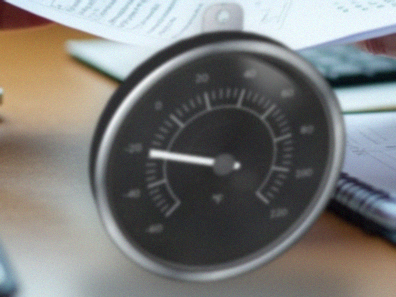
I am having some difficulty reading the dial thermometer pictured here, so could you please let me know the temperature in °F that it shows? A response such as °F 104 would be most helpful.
°F -20
